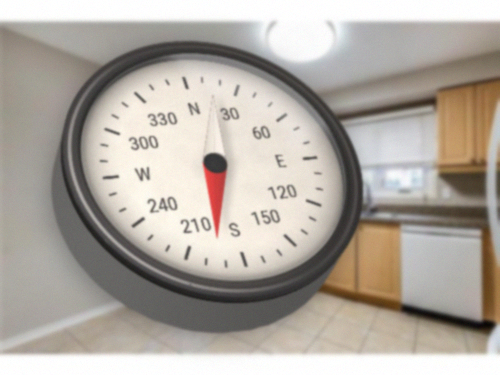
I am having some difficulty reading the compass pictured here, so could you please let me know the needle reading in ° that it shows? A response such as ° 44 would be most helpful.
° 195
